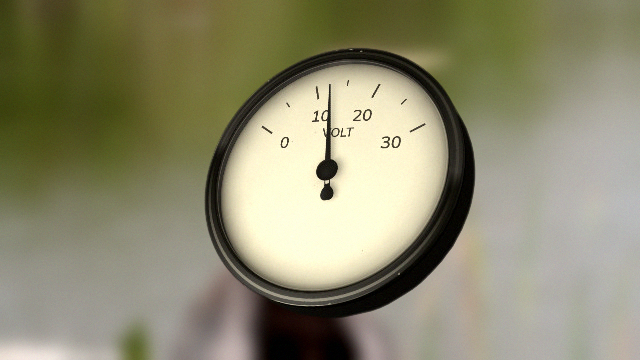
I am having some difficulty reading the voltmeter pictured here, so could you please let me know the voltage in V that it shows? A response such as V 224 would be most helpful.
V 12.5
